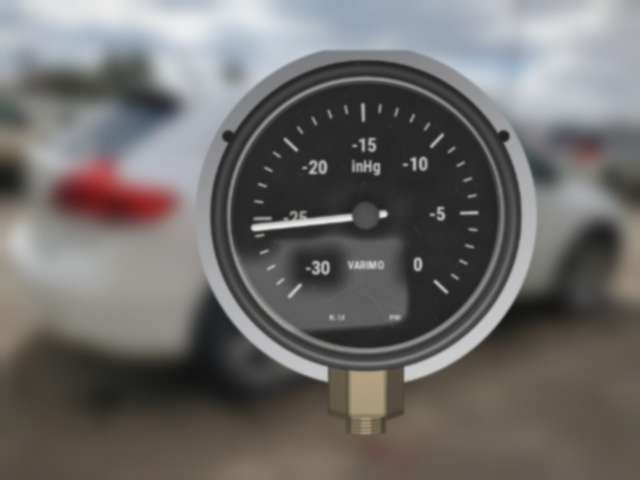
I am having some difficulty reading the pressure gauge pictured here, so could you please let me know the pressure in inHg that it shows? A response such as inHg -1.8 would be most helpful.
inHg -25.5
